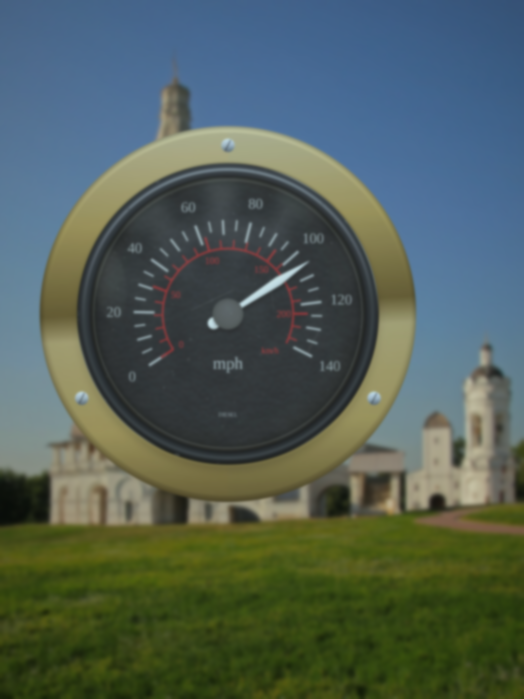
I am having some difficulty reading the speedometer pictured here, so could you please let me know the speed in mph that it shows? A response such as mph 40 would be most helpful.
mph 105
